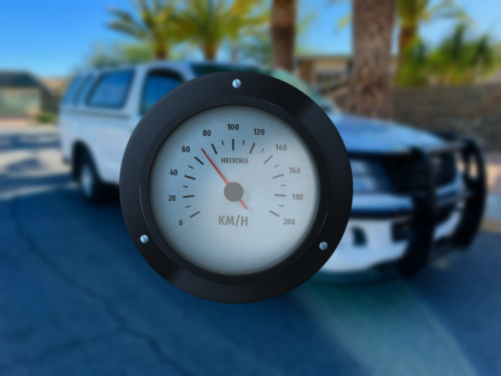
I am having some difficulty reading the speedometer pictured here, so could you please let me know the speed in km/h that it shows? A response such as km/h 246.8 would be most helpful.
km/h 70
